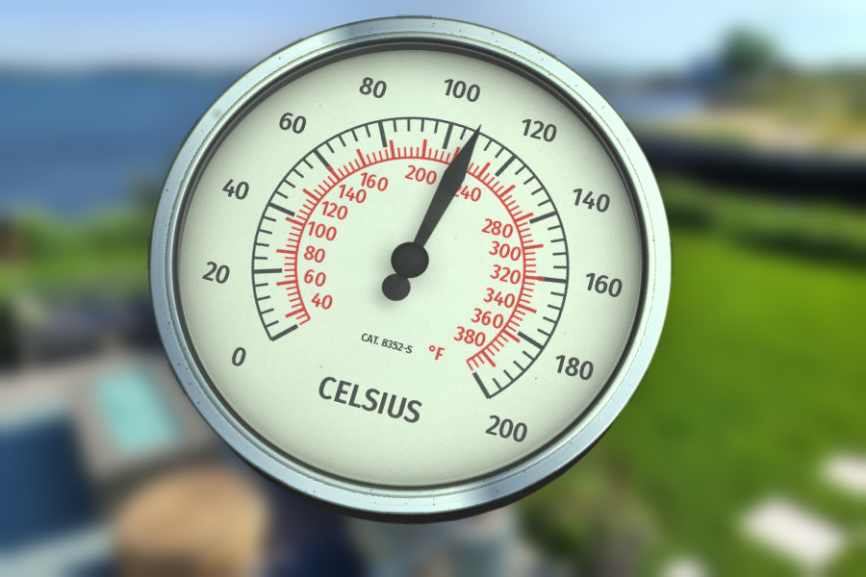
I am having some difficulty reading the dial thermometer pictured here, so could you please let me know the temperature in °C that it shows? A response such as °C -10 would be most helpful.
°C 108
